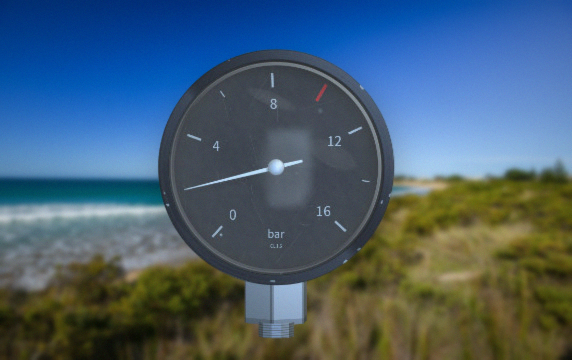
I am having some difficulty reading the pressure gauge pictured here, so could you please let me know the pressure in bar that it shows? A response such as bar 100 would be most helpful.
bar 2
